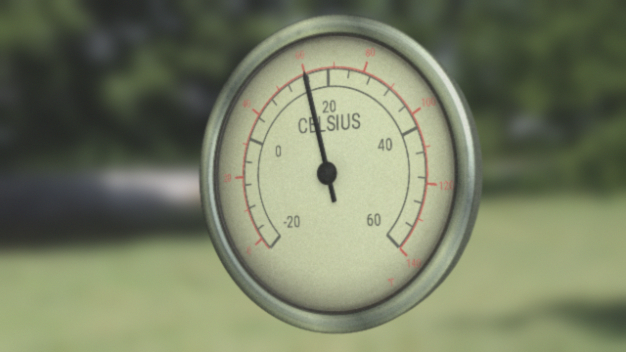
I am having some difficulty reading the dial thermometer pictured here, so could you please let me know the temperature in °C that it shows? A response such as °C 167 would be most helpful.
°C 16
